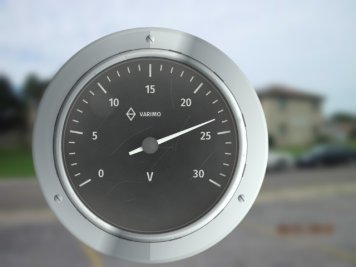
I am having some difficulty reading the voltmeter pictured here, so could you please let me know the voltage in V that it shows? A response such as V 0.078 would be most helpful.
V 23.5
